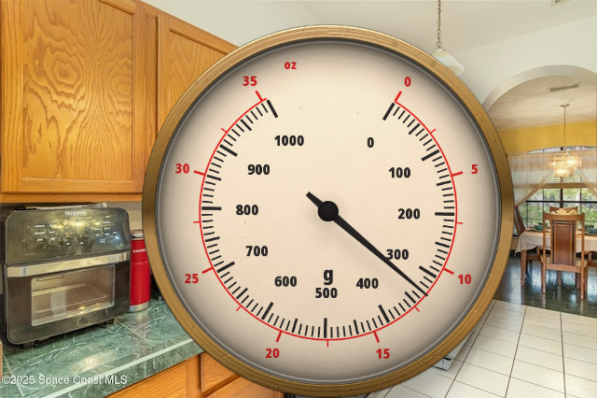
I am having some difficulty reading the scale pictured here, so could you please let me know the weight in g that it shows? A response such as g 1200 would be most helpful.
g 330
